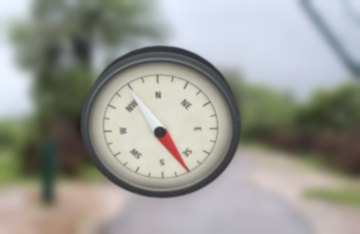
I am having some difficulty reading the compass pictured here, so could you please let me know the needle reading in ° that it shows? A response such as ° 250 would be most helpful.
° 150
